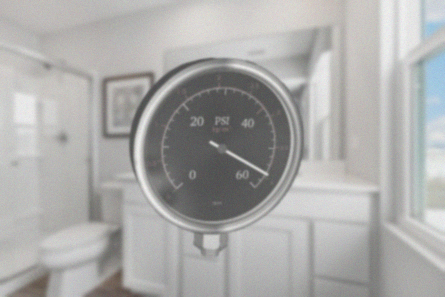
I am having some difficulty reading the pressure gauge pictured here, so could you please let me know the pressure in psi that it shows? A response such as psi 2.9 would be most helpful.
psi 56
